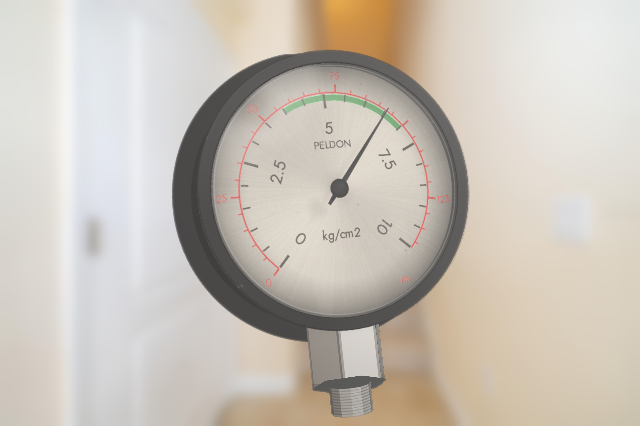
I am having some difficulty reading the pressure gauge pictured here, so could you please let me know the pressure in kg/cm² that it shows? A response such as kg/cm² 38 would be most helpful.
kg/cm² 6.5
